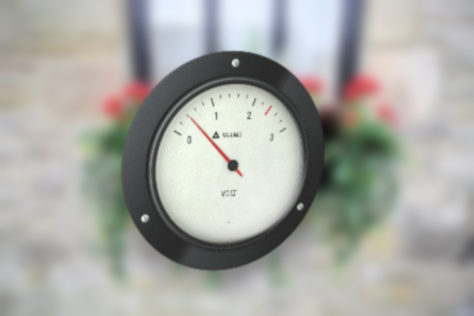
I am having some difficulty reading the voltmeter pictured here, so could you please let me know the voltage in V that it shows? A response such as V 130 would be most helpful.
V 0.4
